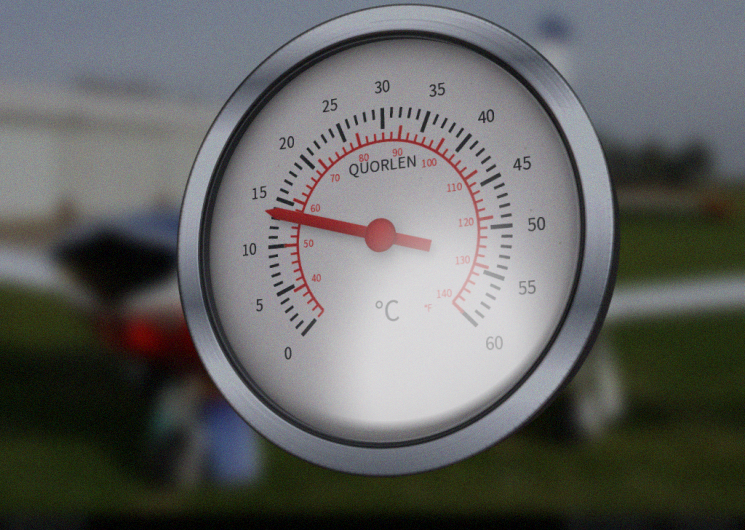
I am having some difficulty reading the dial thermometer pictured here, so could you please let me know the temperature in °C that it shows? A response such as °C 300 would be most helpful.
°C 13.5
